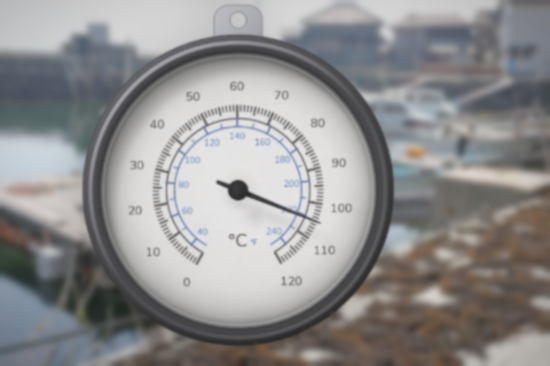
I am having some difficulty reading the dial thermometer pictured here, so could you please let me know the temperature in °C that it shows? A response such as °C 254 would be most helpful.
°C 105
